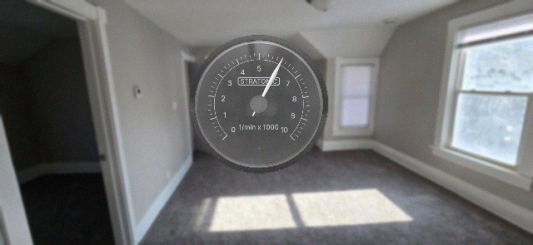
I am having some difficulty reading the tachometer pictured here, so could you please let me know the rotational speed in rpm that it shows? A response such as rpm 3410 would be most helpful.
rpm 6000
